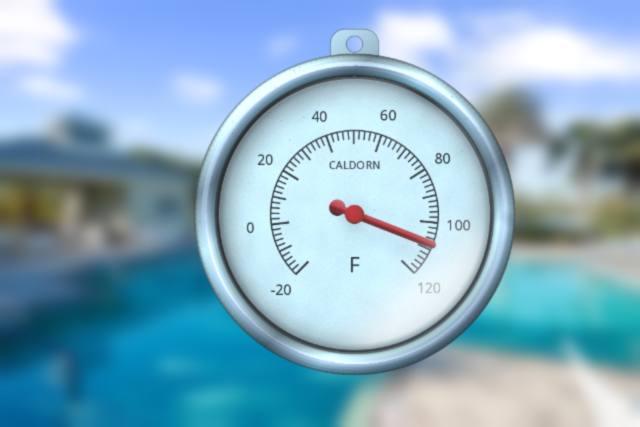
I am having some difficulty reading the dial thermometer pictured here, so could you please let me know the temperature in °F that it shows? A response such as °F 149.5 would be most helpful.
°F 108
